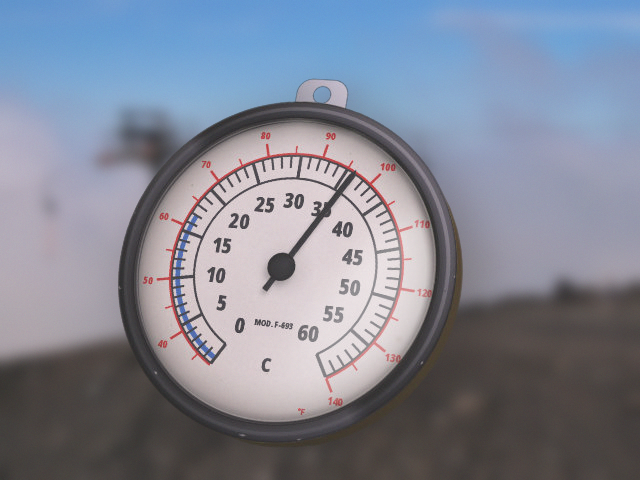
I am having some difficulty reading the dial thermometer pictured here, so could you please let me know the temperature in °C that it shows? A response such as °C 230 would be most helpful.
°C 36
